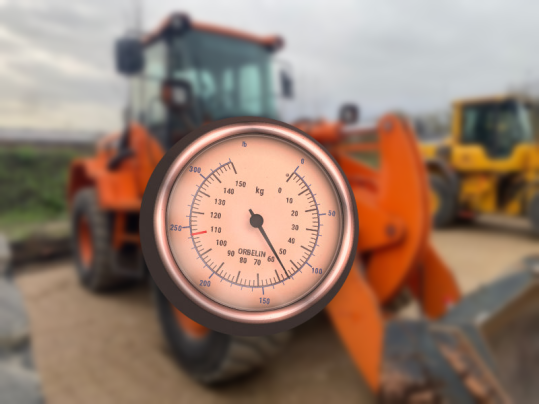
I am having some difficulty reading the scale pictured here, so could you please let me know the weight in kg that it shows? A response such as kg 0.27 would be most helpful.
kg 56
